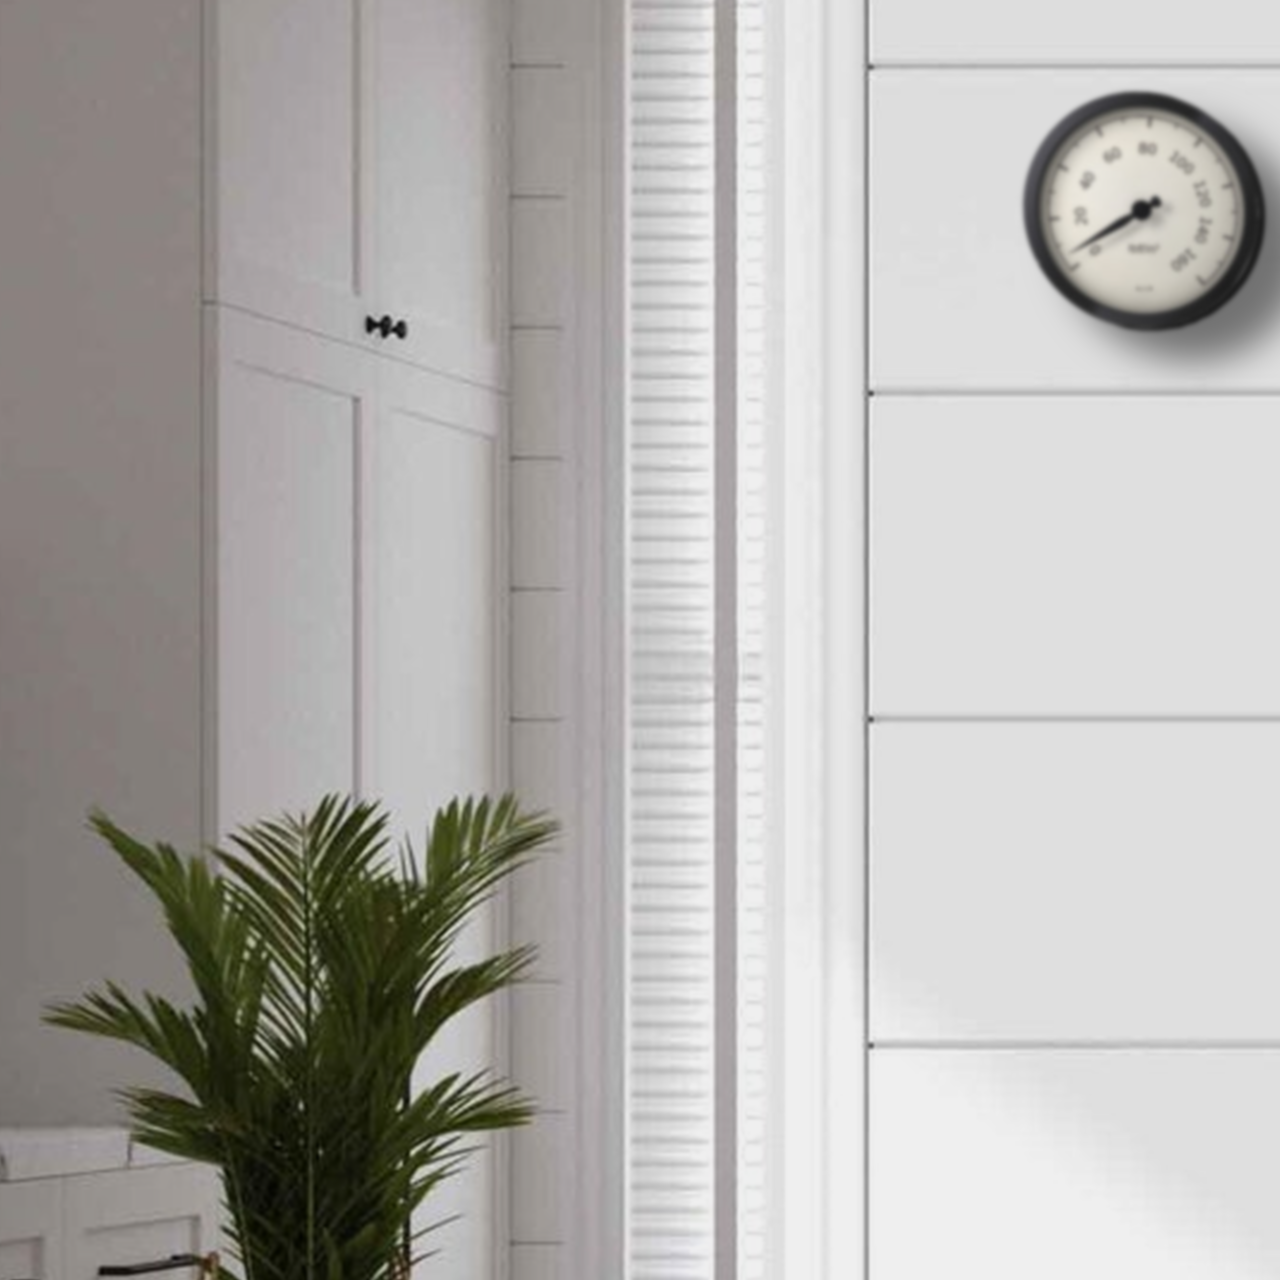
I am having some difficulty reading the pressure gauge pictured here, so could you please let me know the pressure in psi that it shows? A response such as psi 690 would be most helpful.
psi 5
